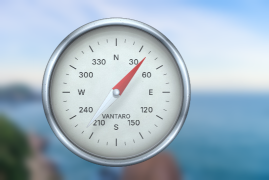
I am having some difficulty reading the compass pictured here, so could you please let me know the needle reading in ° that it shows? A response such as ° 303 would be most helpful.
° 40
